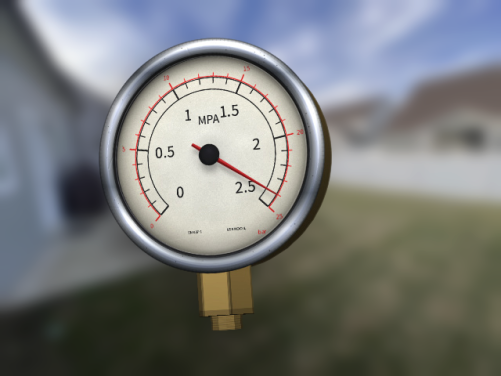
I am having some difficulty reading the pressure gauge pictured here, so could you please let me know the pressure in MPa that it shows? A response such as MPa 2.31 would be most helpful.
MPa 2.4
